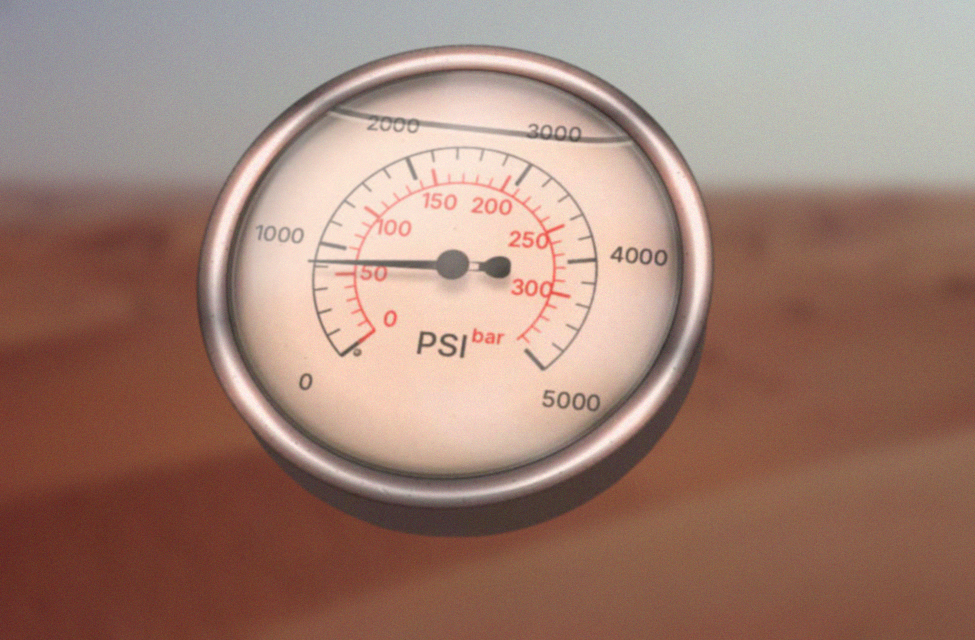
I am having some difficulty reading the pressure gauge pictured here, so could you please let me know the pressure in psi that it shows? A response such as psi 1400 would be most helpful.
psi 800
